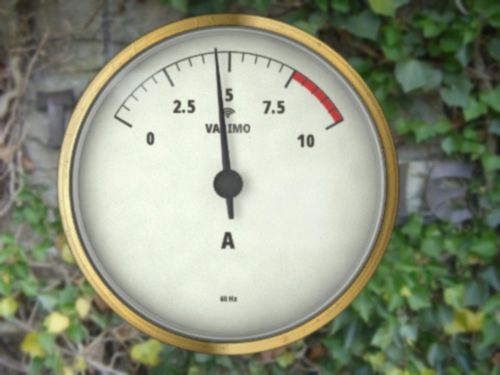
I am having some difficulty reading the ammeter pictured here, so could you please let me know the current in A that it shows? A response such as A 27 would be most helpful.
A 4.5
